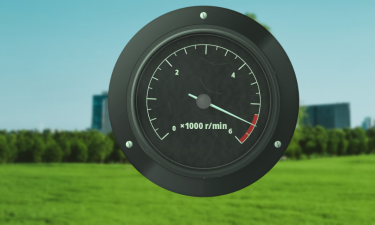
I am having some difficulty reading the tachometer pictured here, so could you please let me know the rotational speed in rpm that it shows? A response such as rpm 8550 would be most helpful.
rpm 5500
